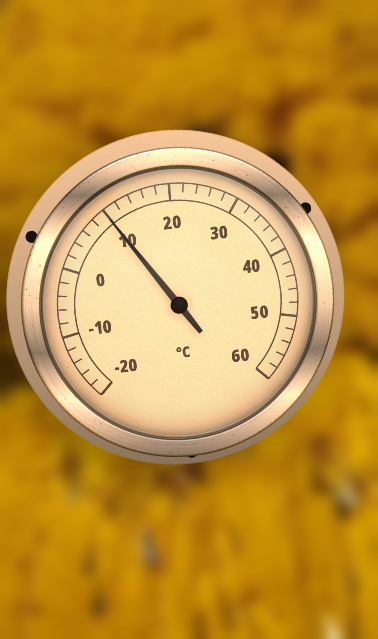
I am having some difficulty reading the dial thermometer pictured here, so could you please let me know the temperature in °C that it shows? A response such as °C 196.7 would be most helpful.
°C 10
